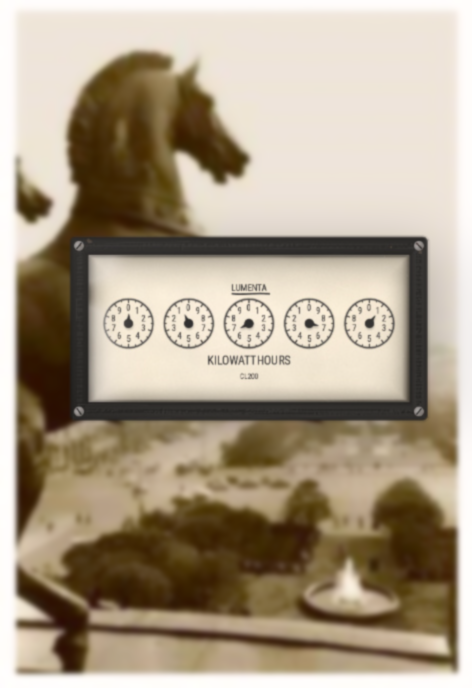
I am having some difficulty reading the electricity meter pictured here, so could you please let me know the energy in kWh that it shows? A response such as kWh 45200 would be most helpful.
kWh 671
